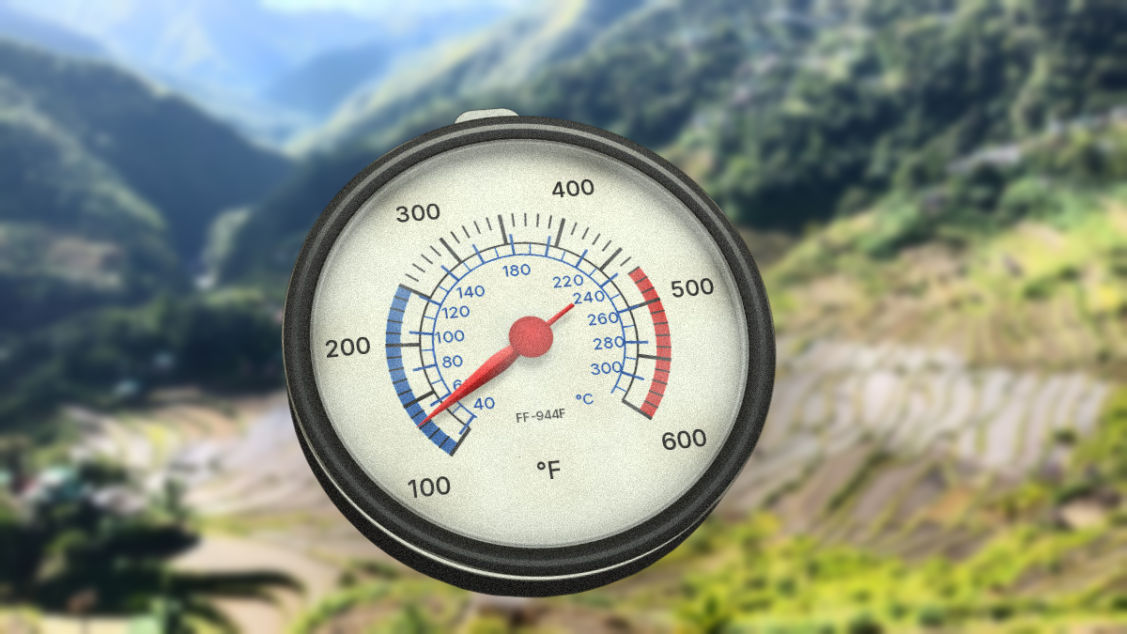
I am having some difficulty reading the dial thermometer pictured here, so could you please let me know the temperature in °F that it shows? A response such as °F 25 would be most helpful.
°F 130
